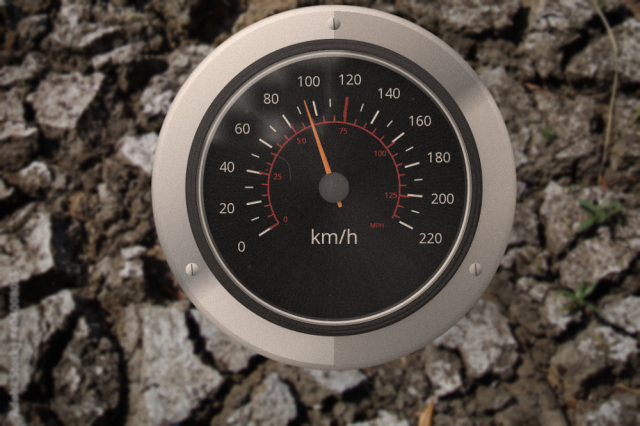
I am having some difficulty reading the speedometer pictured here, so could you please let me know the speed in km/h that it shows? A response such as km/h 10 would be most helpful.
km/h 95
